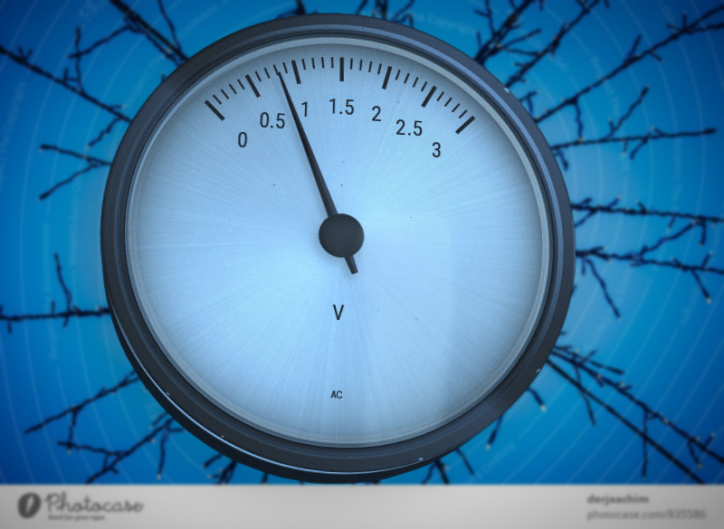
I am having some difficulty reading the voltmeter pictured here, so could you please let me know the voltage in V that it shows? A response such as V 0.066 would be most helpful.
V 0.8
